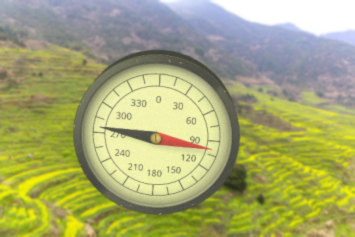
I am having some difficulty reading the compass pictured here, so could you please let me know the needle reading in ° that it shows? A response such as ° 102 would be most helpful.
° 97.5
